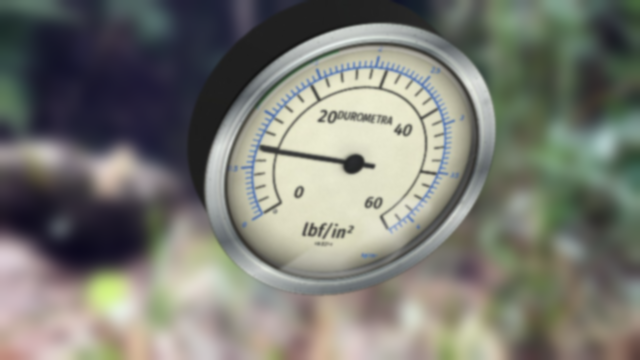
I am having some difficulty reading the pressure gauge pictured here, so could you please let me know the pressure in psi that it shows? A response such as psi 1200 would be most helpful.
psi 10
